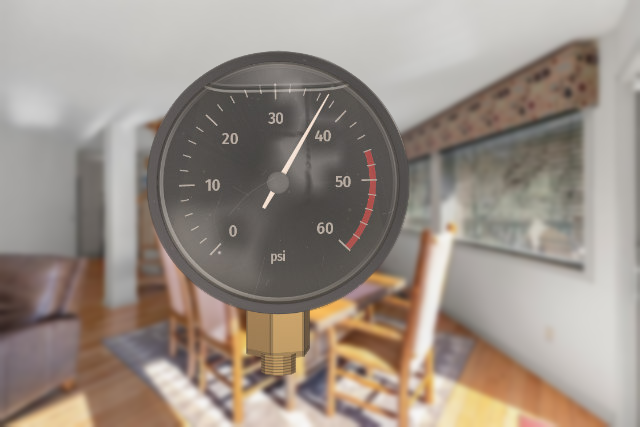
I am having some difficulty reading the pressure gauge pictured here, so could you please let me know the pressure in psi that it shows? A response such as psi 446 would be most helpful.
psi 37
